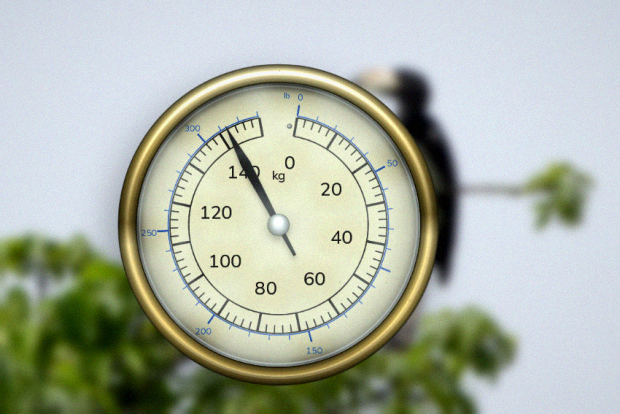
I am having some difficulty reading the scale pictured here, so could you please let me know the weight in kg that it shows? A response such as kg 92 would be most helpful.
kg 142
